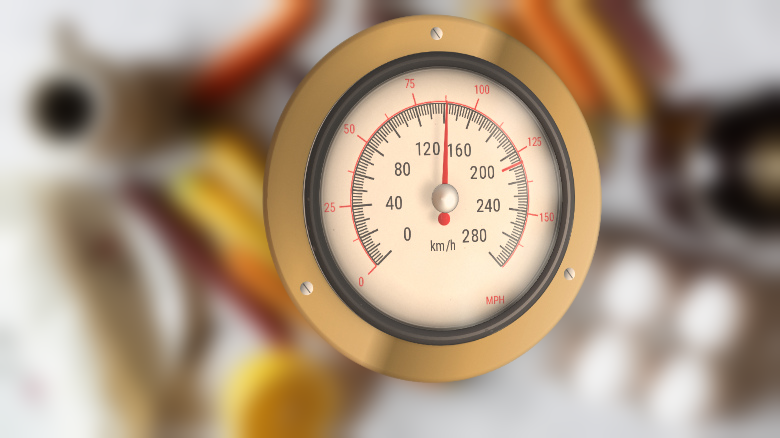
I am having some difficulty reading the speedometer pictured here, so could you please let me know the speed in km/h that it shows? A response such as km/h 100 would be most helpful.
km/h 140
